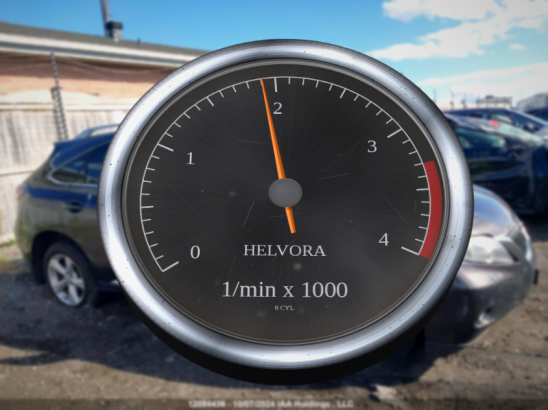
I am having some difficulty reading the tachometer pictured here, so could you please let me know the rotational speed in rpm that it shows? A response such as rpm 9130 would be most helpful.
rpm 1900
